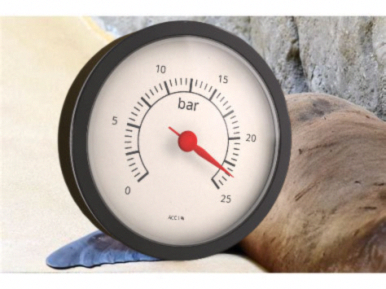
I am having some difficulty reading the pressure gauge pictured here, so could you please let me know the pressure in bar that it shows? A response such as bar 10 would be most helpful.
bar 23.5
